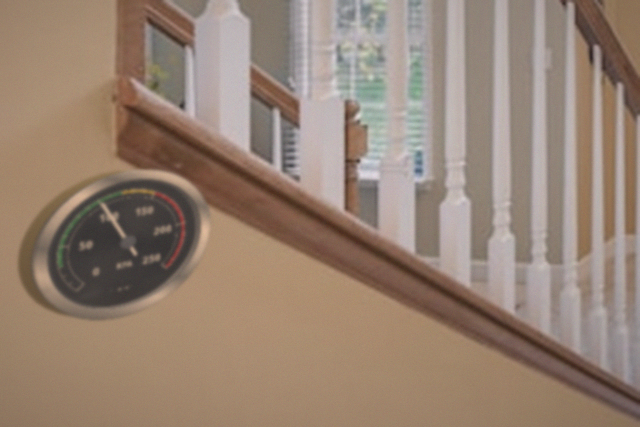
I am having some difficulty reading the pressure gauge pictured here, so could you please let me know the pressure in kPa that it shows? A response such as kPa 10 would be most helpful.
kPa 100
